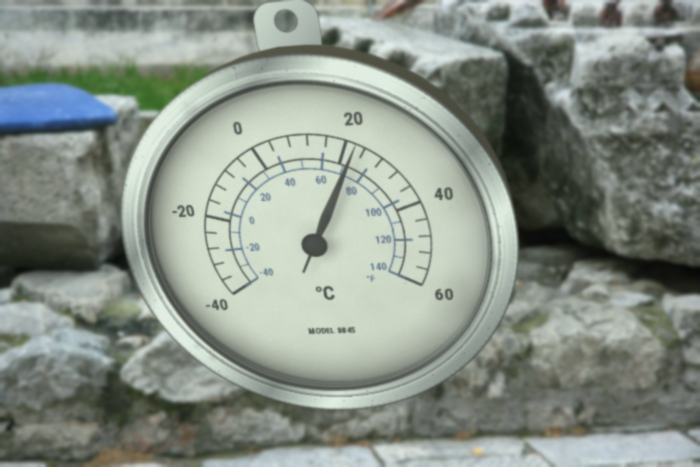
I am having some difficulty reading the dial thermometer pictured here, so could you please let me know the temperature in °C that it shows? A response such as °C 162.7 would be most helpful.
°C 22
